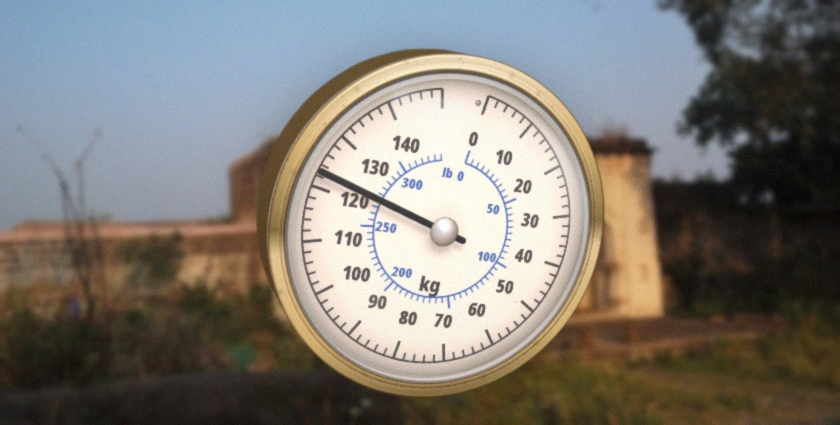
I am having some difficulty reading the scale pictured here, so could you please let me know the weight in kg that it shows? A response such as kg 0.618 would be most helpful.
kg 123
